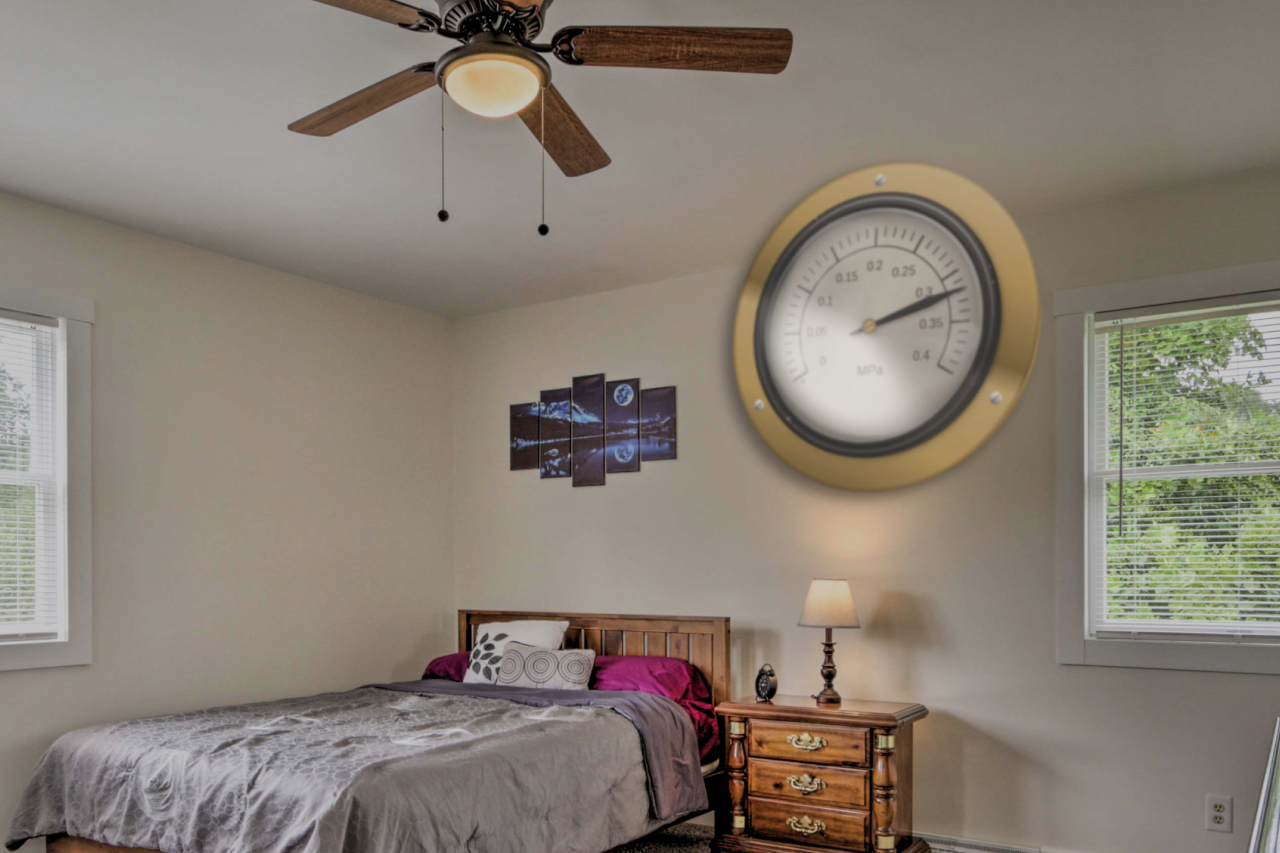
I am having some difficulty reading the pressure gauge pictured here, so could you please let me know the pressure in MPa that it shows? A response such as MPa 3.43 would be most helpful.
MPa 0.32
